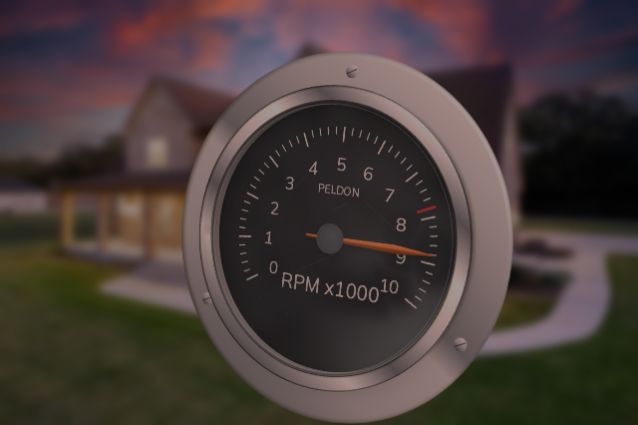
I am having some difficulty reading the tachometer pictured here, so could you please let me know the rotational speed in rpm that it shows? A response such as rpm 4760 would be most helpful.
rpm 8800
